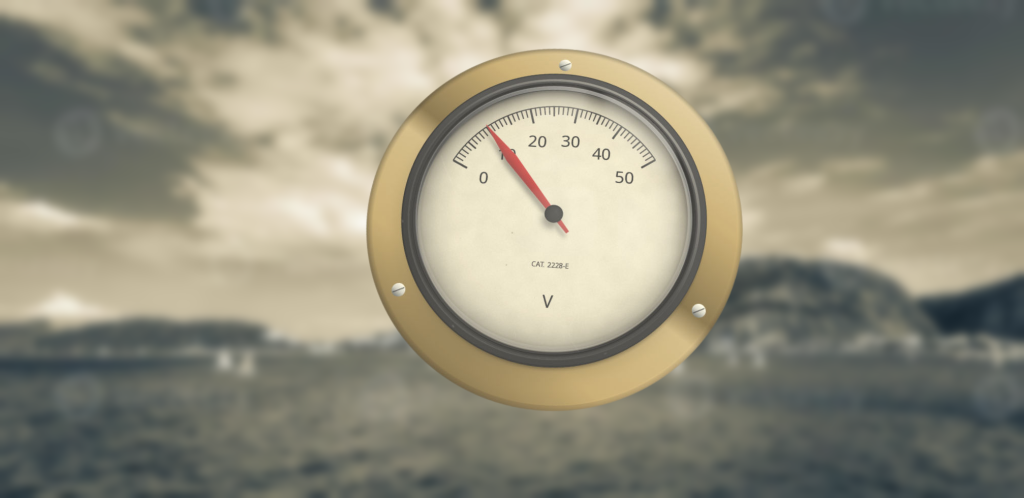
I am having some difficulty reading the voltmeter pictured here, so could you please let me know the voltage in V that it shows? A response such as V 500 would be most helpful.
V 10
